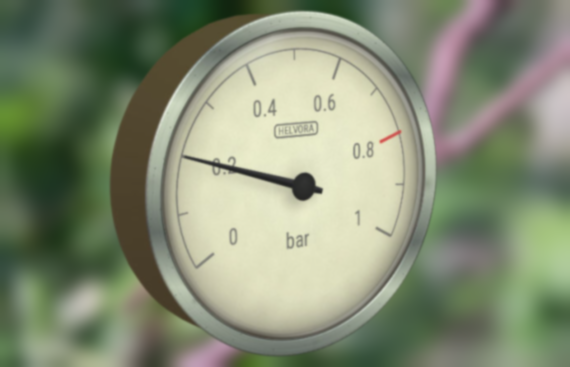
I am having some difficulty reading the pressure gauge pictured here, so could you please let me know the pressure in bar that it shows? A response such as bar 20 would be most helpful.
bar 0.2
